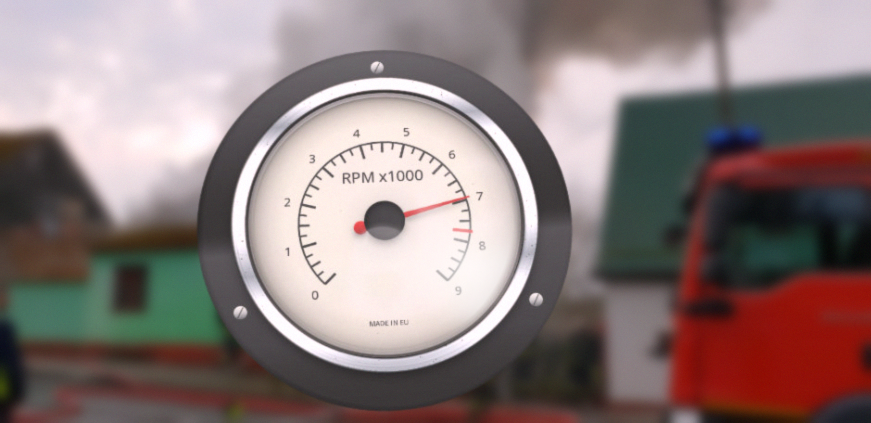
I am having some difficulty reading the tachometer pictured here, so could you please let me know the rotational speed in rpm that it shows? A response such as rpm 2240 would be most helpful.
rpm 7000
